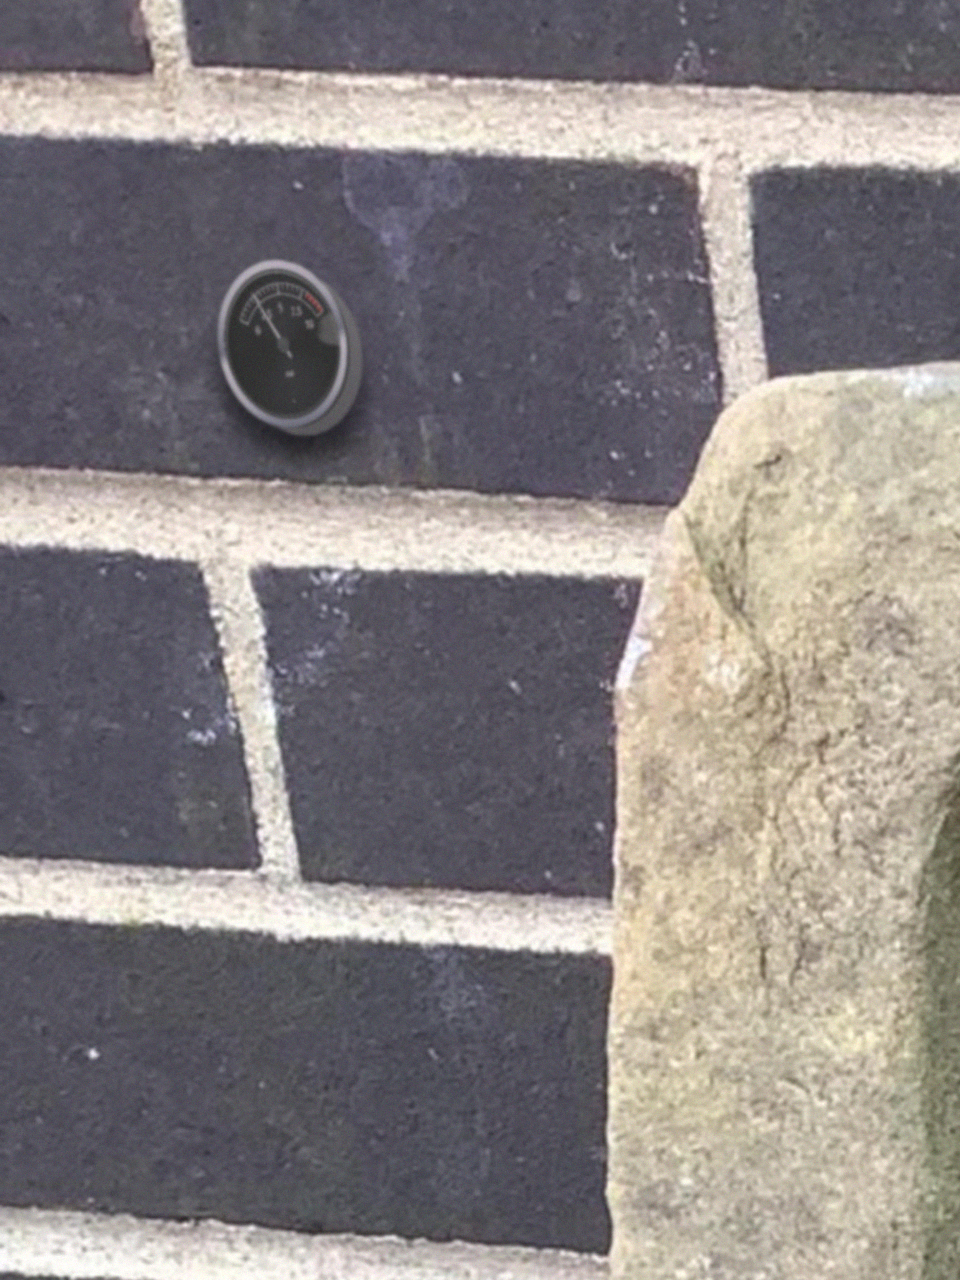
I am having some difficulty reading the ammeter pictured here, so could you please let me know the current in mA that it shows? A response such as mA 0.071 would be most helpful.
mA 2.5
